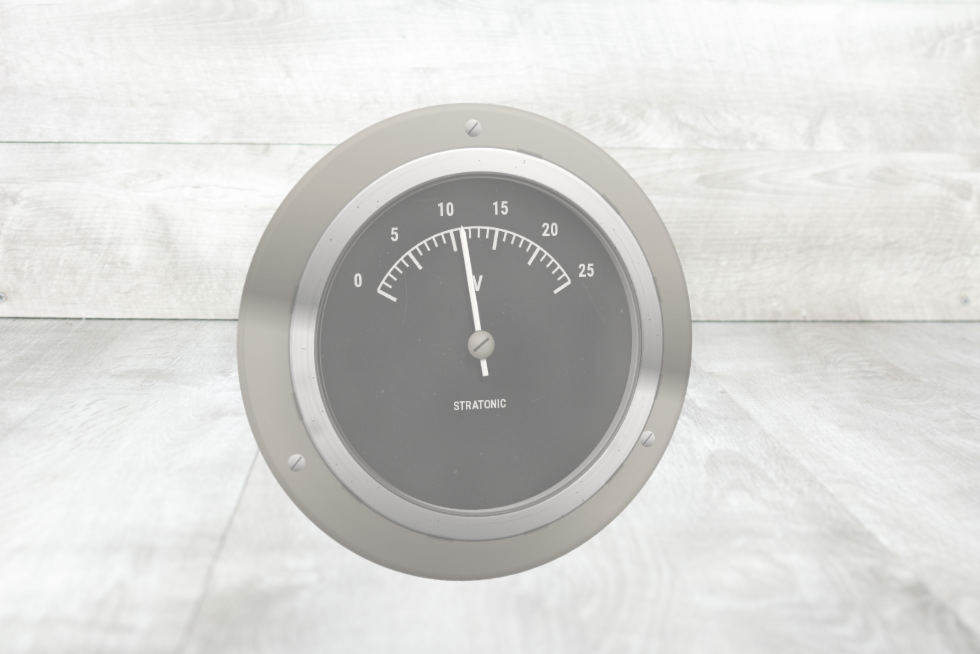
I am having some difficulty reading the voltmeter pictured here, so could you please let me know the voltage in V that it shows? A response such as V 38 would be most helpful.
V 11
